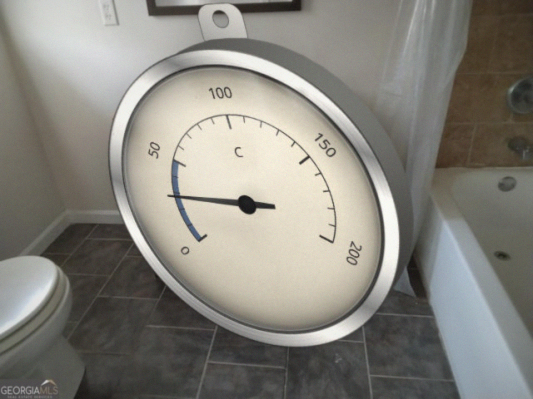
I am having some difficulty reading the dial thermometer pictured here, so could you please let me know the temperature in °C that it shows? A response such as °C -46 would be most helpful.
°C 30
